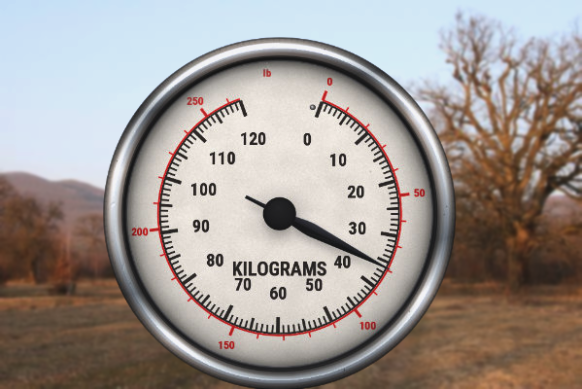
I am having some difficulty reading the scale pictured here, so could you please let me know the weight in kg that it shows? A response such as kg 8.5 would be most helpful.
kg 36
